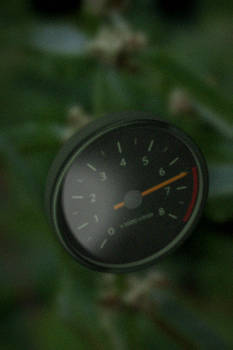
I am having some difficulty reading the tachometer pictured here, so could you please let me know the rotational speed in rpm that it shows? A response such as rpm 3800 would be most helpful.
rpm 6500
